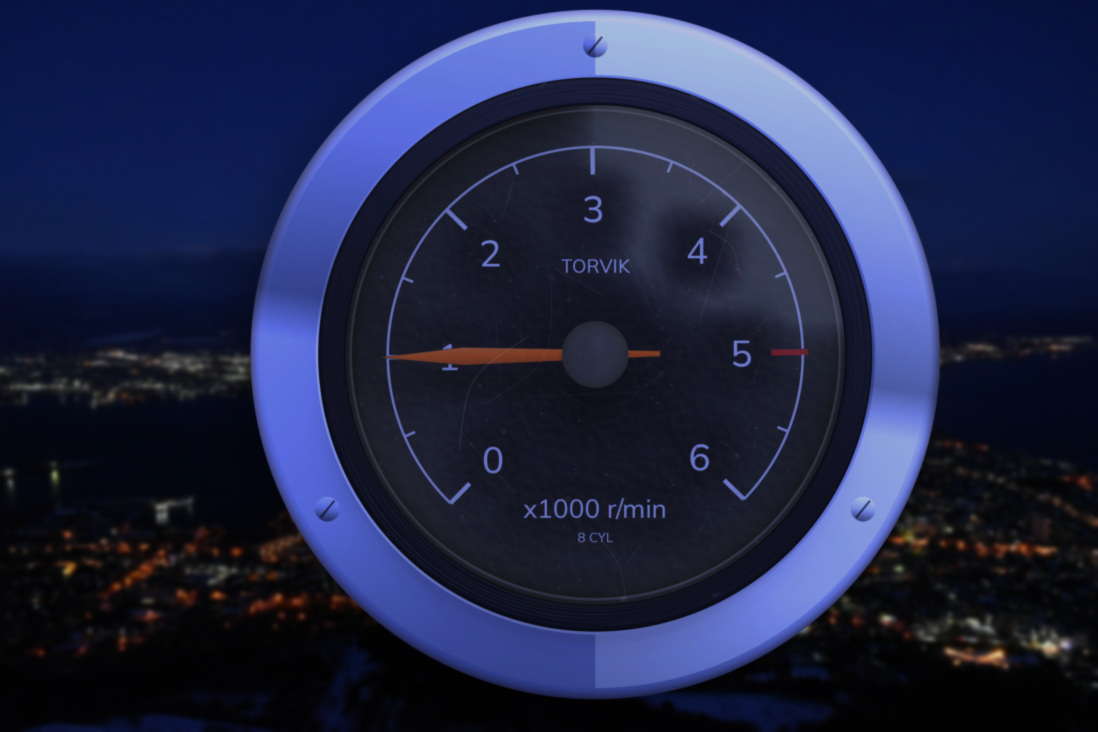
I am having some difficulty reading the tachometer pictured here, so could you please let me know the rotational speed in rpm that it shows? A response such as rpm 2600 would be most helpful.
rpm 1000
